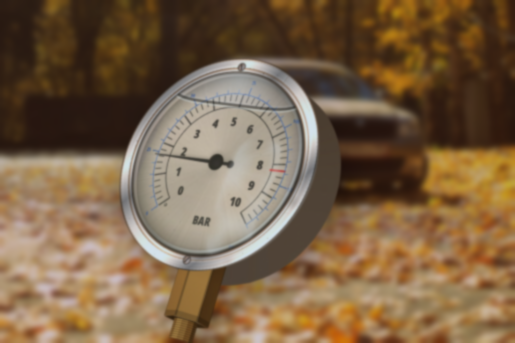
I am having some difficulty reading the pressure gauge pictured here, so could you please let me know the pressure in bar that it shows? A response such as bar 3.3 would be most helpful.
bar 1.6
